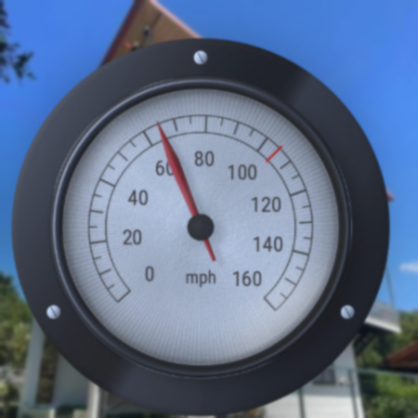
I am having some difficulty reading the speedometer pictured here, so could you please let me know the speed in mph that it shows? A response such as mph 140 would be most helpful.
mph 65
